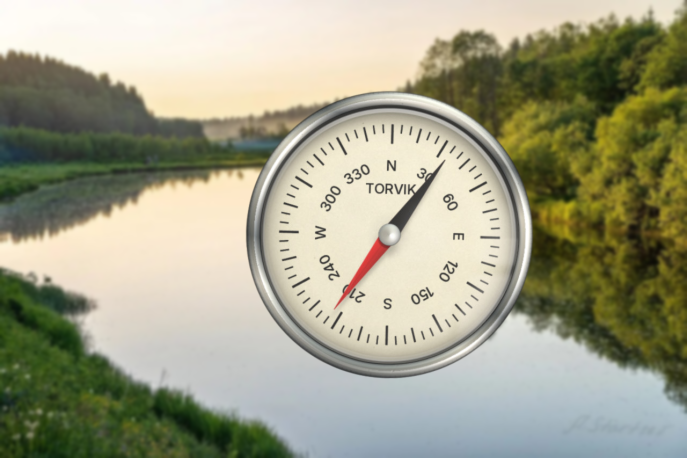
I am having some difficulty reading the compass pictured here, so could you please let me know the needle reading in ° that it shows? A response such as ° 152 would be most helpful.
° 215
